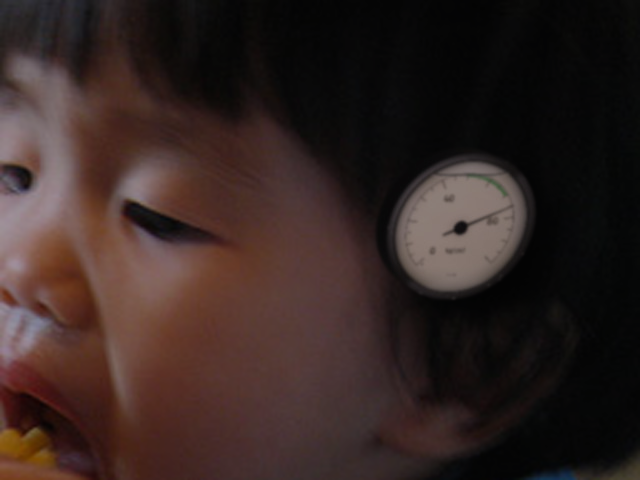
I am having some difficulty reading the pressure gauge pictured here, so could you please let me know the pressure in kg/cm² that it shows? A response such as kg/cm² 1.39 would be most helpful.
kg/cm² 75
